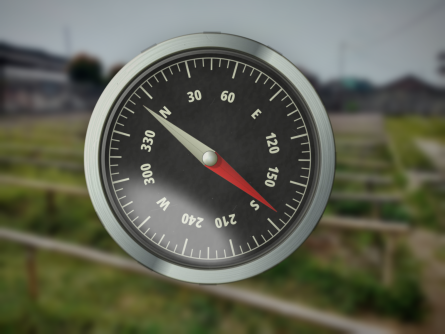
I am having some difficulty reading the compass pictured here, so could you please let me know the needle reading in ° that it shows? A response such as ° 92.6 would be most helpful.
° 172.5
